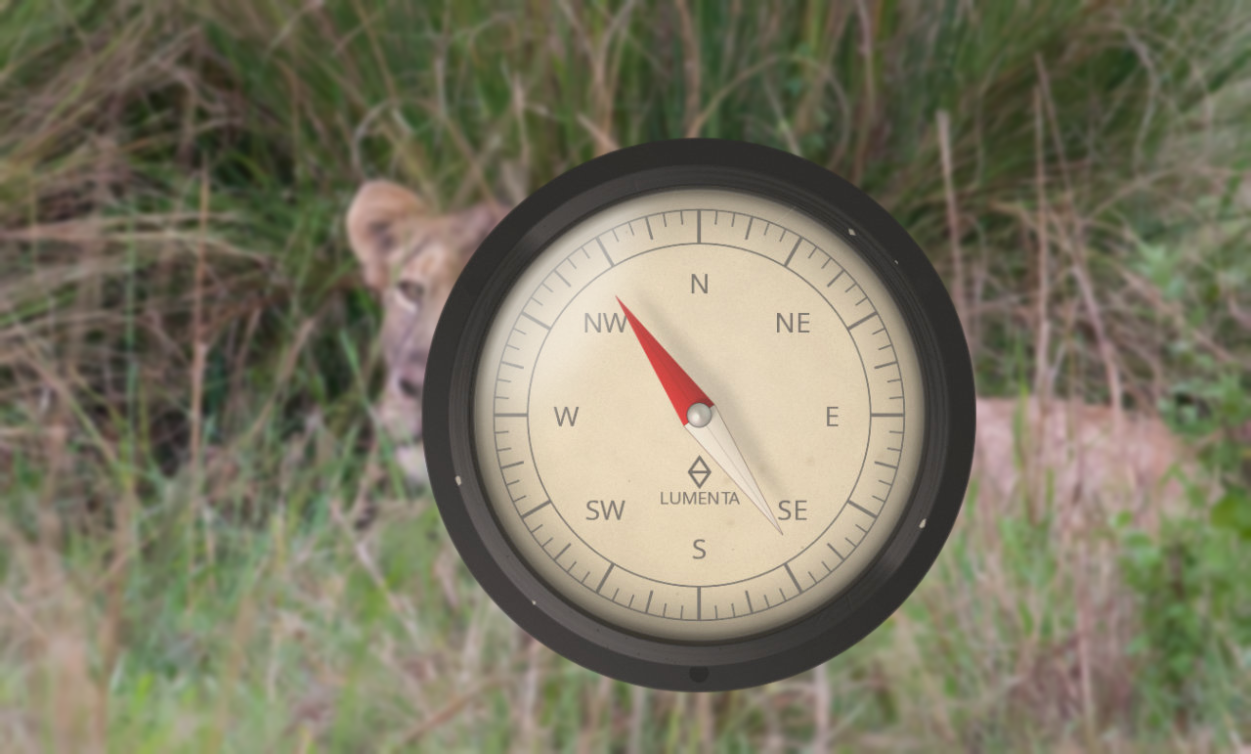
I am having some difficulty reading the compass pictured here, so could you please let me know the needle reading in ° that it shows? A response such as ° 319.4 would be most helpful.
° 325
